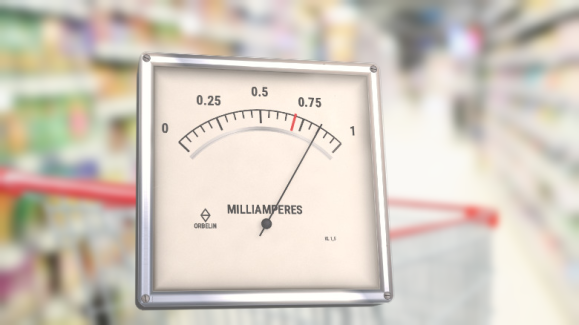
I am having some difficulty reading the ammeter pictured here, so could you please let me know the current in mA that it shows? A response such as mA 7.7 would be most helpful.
mA 0.85
